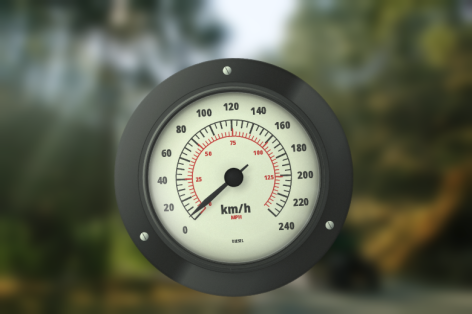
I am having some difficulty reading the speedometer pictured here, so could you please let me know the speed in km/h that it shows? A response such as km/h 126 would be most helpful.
km/h 5
